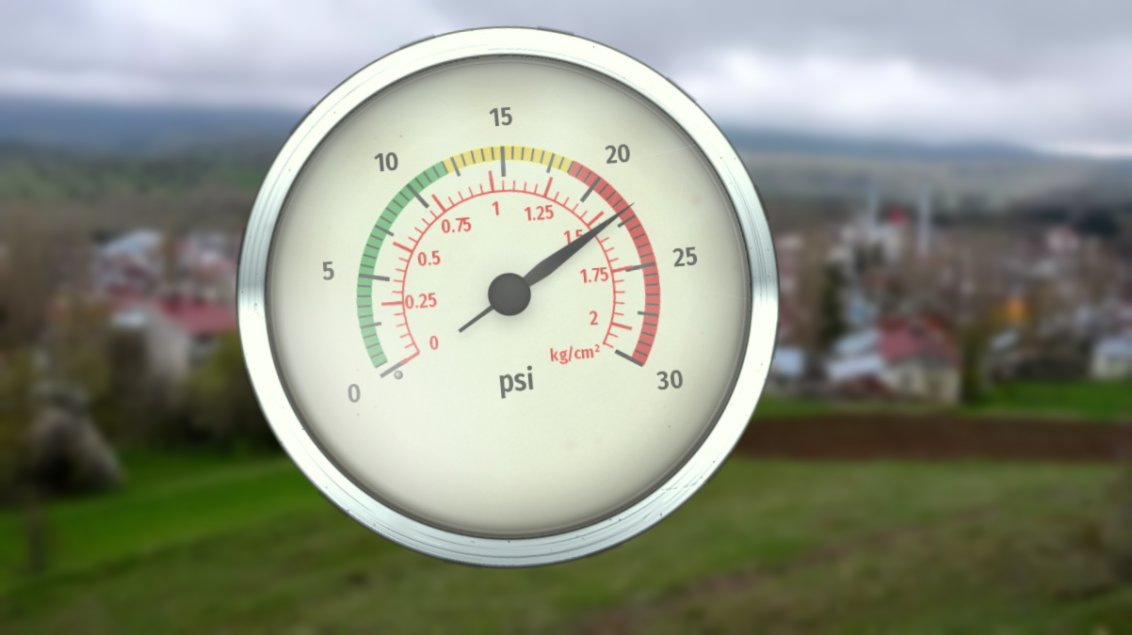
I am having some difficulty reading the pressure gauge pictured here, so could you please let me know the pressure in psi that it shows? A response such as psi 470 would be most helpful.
psi 22
